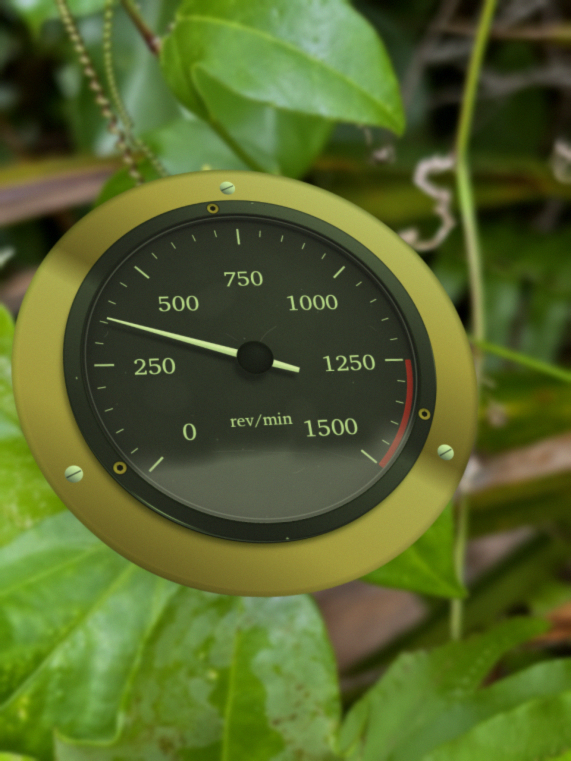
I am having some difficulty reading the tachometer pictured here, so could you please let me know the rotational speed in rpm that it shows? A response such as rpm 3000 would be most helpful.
rpm 350
